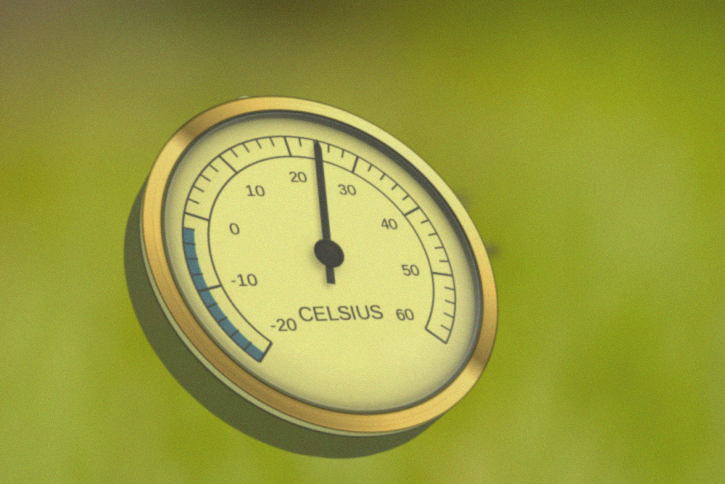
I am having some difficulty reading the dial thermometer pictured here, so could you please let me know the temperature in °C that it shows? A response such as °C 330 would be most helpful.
°C 24
